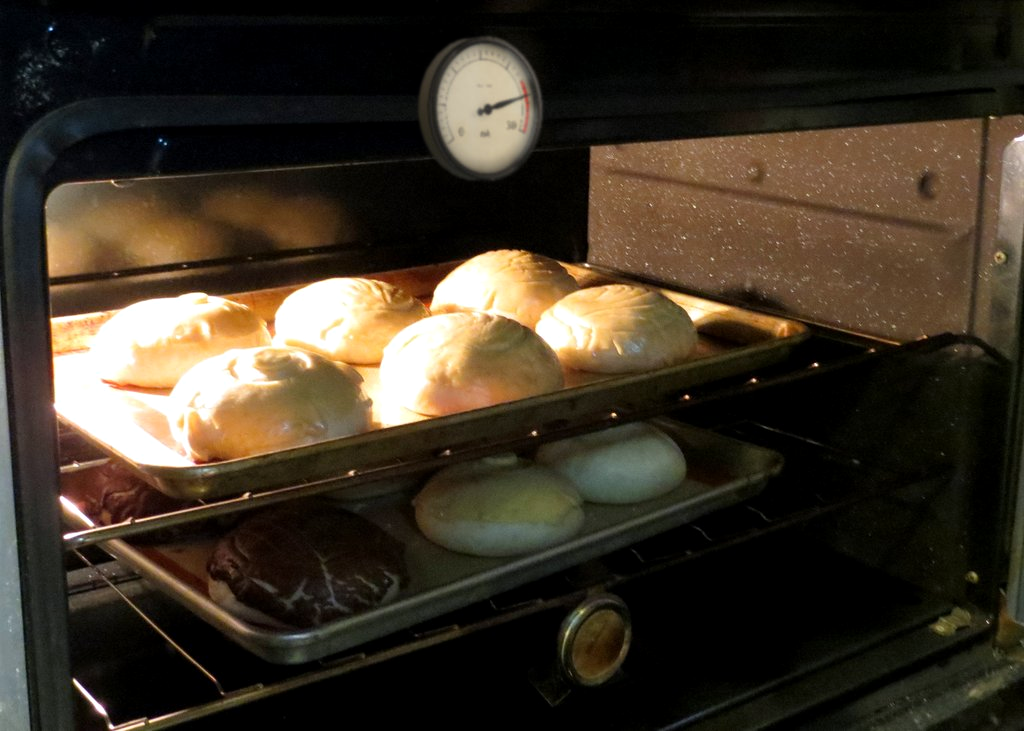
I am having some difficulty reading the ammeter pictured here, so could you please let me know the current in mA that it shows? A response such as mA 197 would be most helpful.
mA 25
